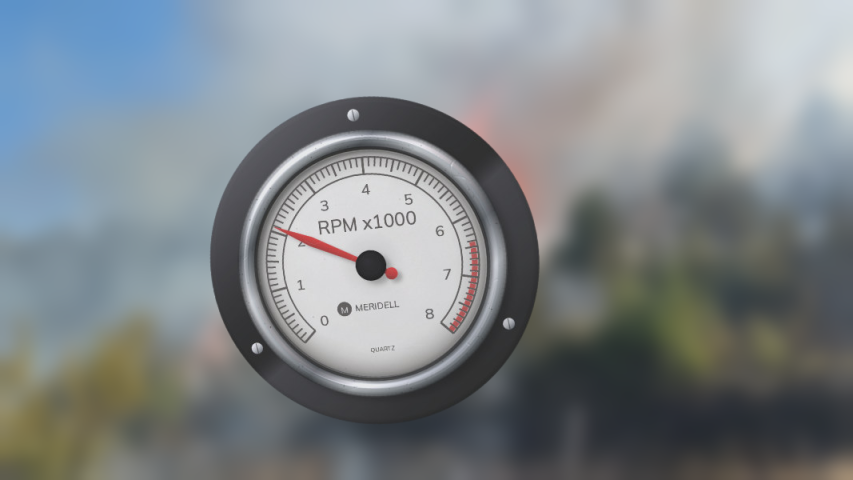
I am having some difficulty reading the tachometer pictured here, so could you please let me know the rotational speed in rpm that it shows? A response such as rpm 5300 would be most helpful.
rpm 2100
